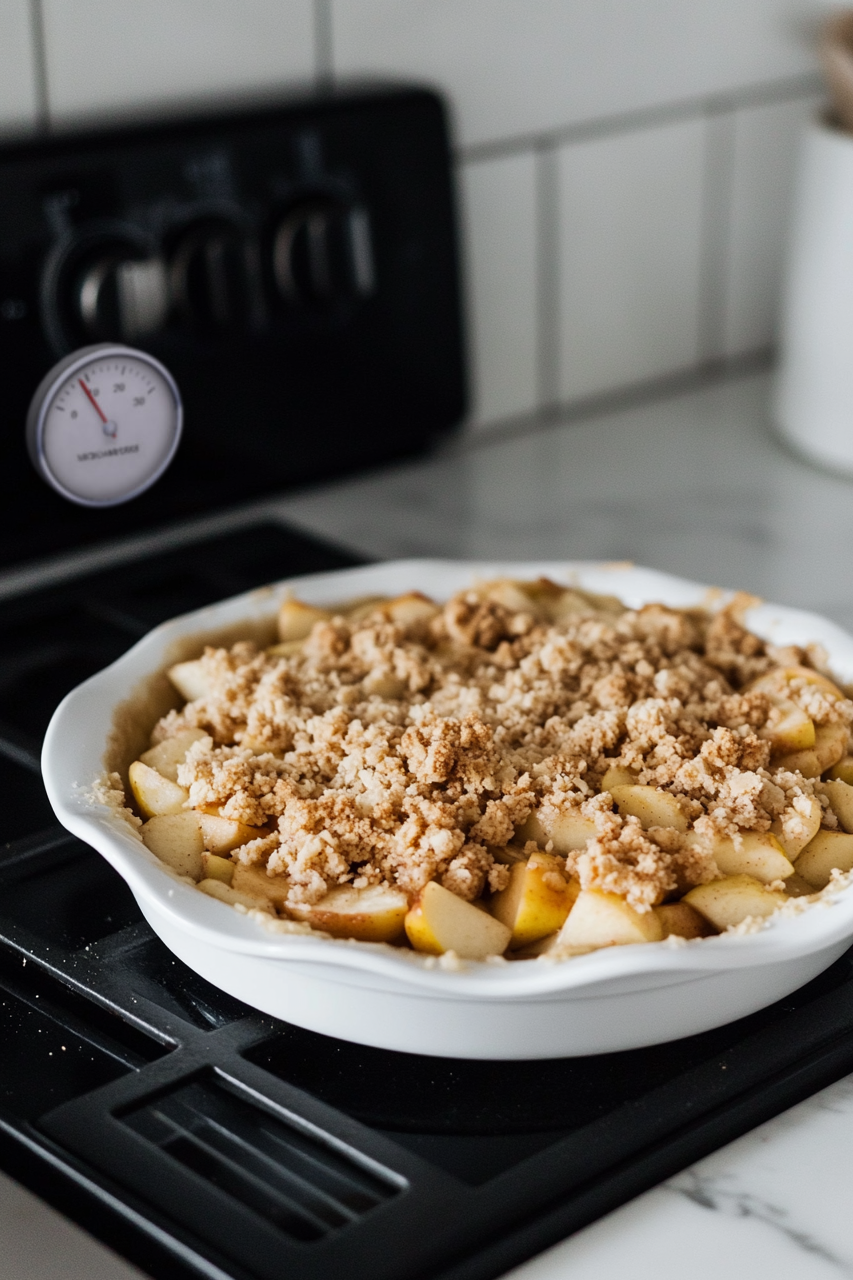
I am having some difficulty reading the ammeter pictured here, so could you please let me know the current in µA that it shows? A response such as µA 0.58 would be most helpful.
µA 8
